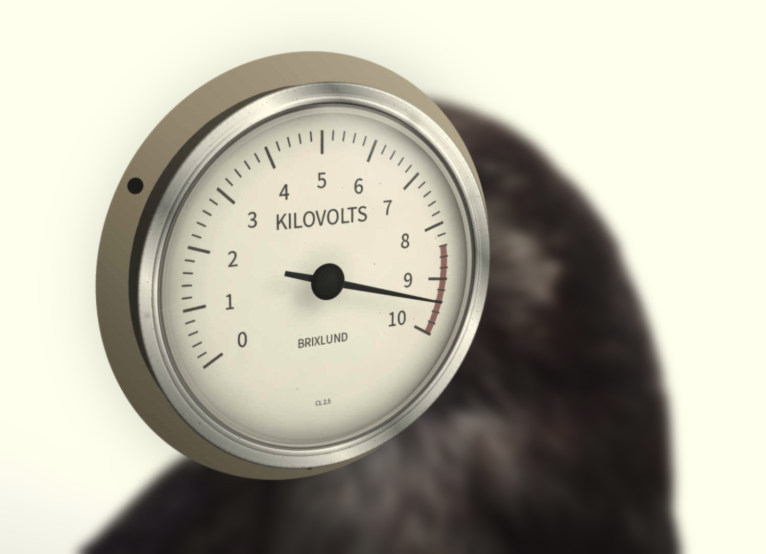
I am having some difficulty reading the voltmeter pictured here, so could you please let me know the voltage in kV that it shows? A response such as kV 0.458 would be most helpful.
kV 9.4
